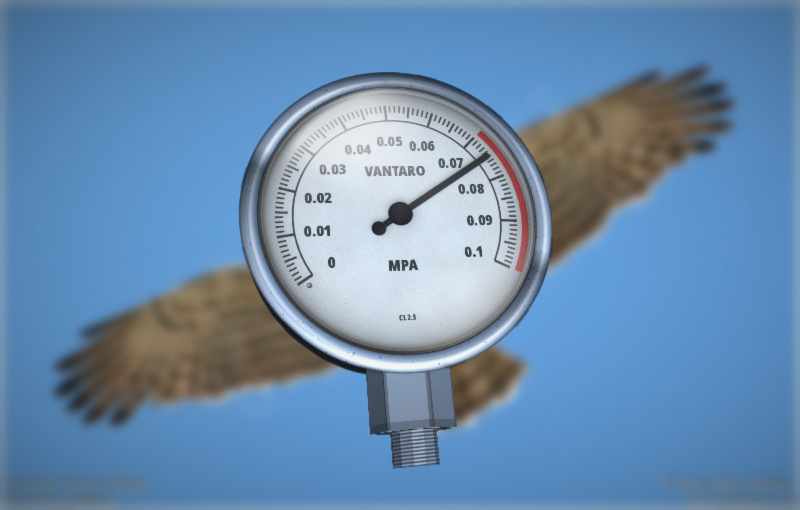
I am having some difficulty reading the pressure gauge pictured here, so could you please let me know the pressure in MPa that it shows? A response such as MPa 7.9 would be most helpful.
MPa 0.075
